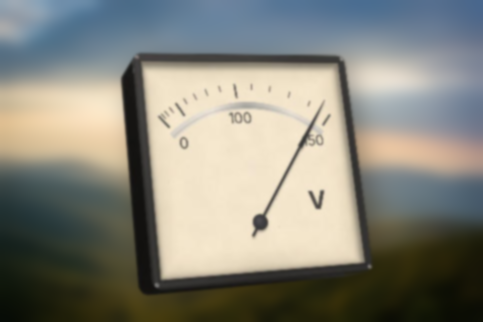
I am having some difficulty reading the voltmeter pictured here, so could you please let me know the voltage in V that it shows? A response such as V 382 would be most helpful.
V 145
